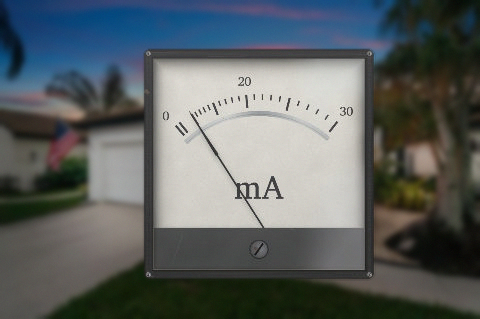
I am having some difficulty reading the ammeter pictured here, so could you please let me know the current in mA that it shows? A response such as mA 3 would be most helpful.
mA 10
